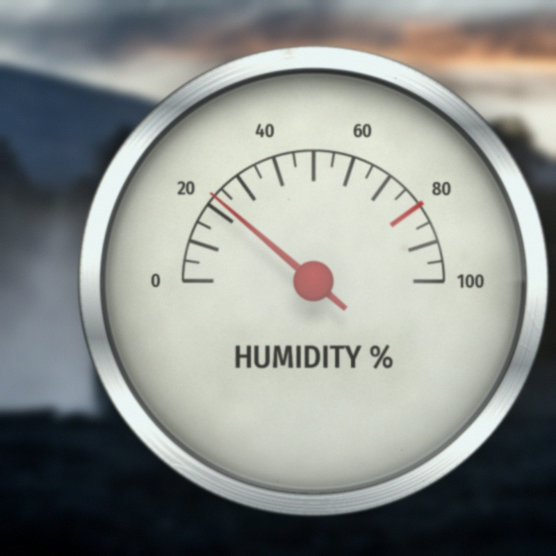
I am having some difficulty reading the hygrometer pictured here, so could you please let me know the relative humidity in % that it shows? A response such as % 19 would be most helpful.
% 22.5
